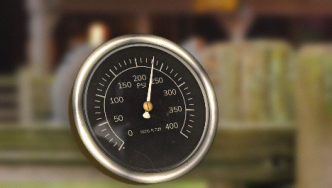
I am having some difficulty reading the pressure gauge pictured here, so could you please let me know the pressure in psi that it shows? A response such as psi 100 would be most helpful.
psi 230
